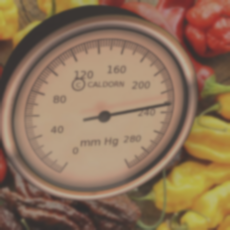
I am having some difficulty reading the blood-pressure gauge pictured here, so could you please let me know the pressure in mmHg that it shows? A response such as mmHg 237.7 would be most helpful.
mmHg 230
